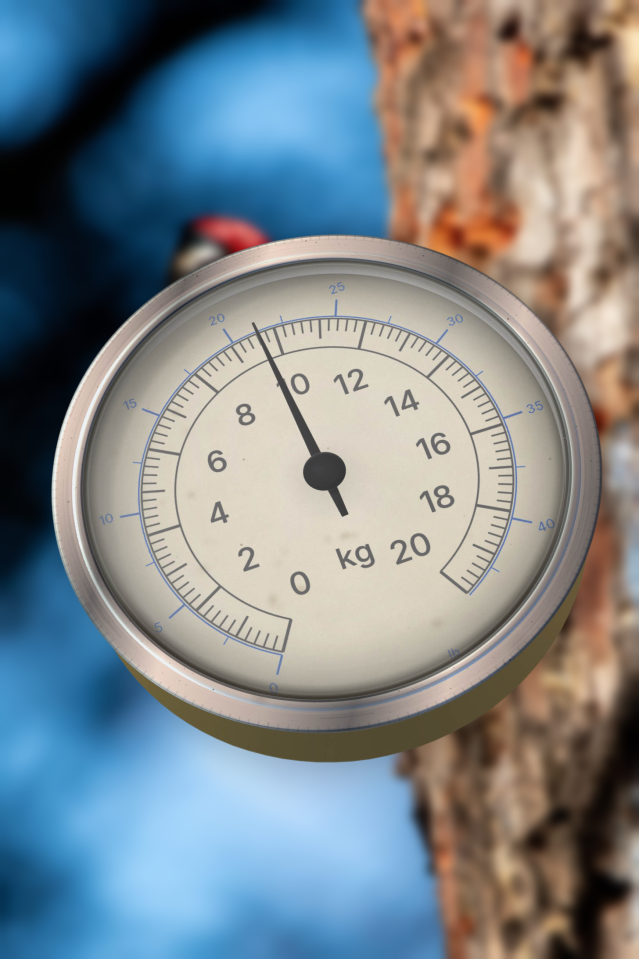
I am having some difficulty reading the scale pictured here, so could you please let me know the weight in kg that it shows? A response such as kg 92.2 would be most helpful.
kg 9.6
